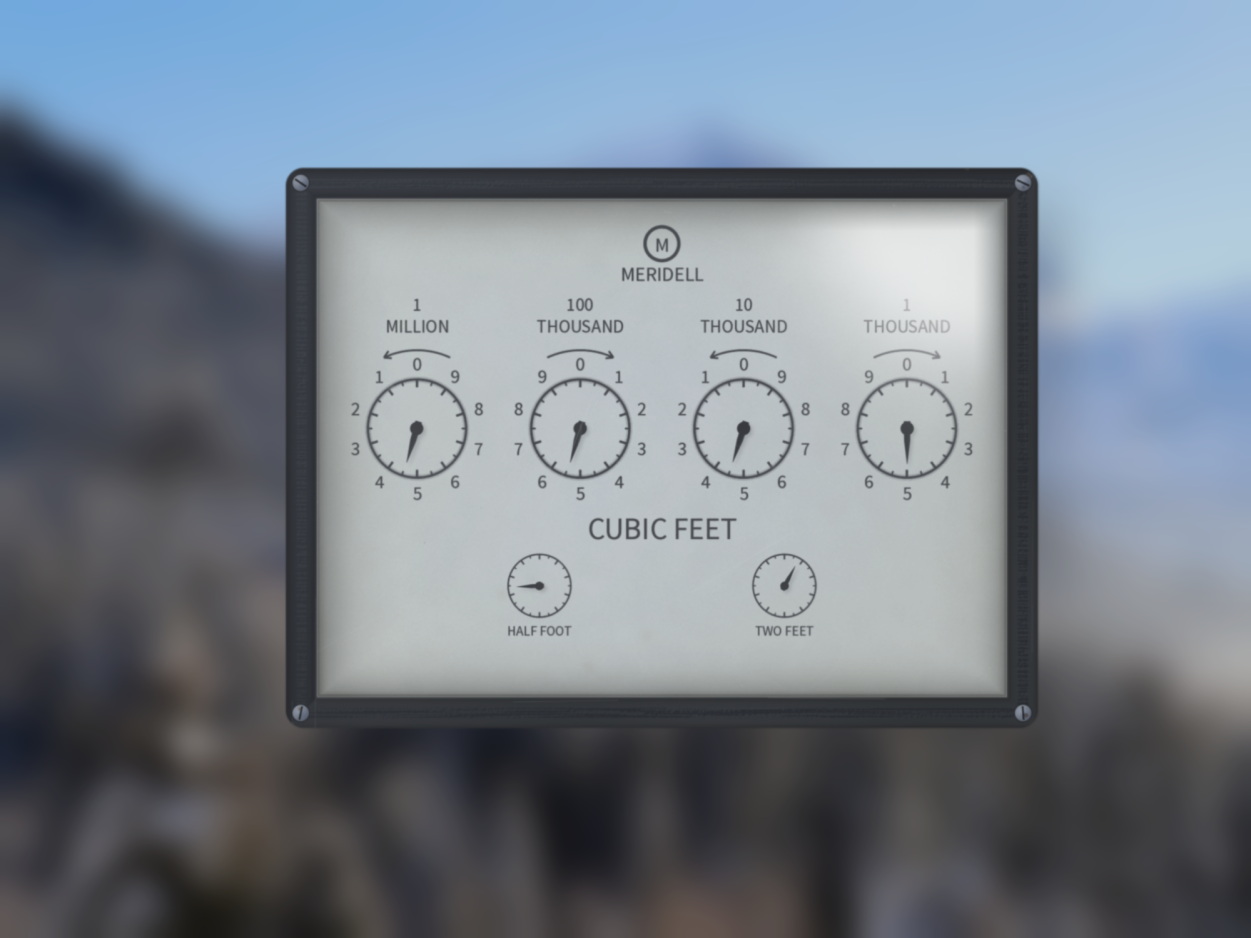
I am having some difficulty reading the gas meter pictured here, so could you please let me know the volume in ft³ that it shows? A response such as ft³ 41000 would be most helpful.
ft³ 454500
